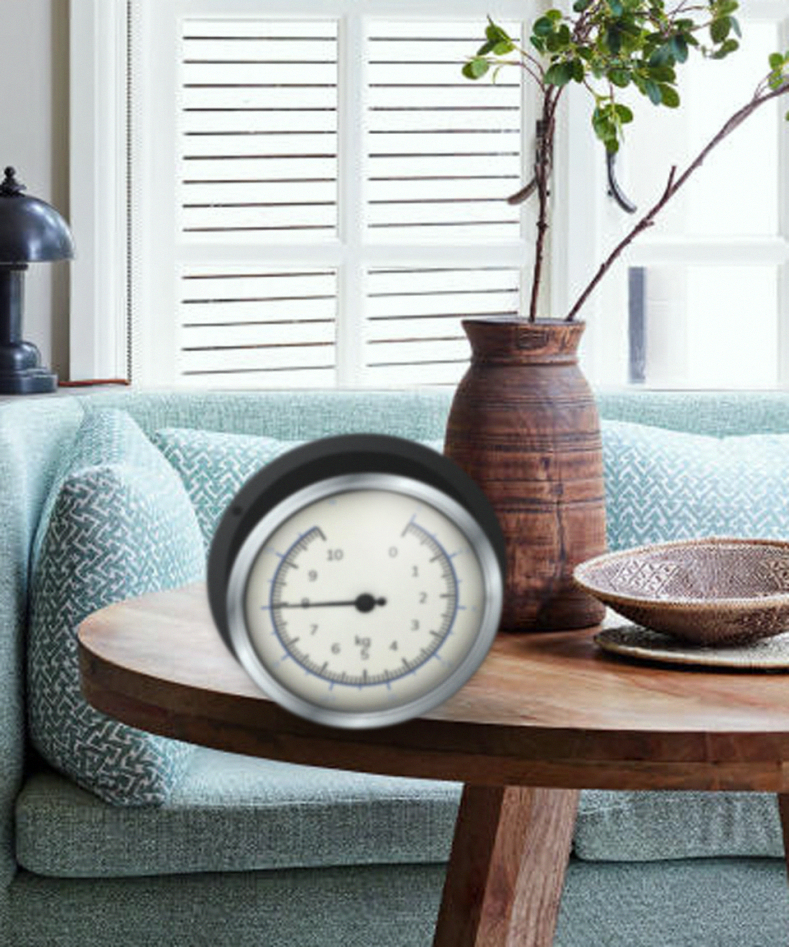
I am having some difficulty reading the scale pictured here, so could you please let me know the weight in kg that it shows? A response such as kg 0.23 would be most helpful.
kg 8
